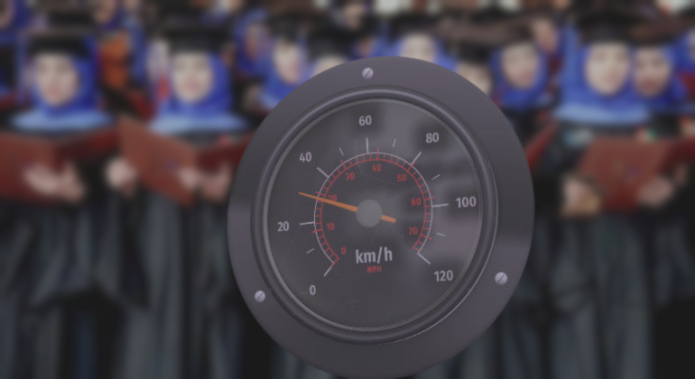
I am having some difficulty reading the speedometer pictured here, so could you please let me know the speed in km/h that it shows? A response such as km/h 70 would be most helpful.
km/h 30
